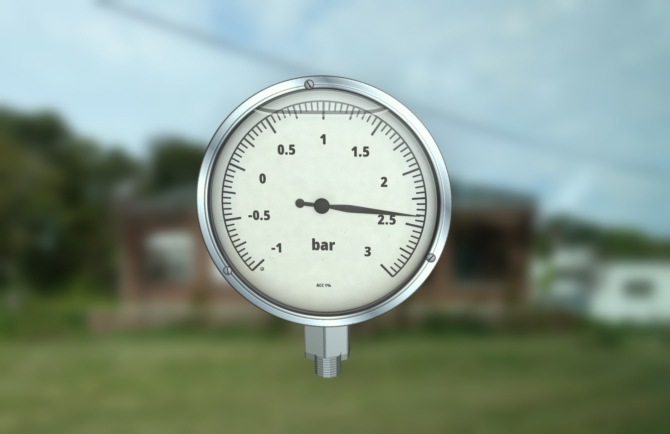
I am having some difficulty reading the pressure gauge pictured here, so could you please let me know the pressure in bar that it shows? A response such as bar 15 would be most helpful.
bar 2.4
